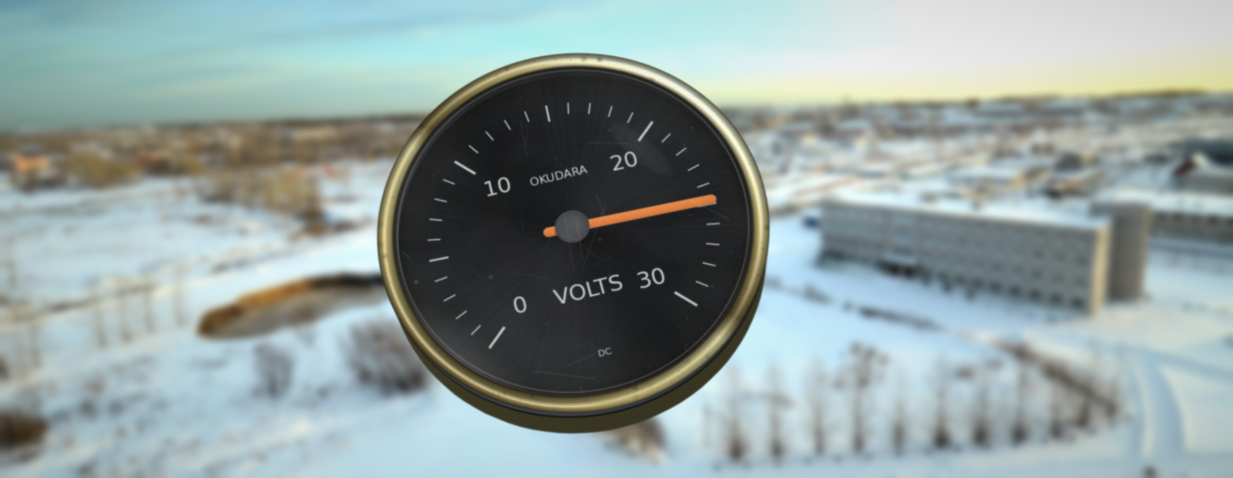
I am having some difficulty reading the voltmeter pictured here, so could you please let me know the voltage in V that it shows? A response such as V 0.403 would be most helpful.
V 25
